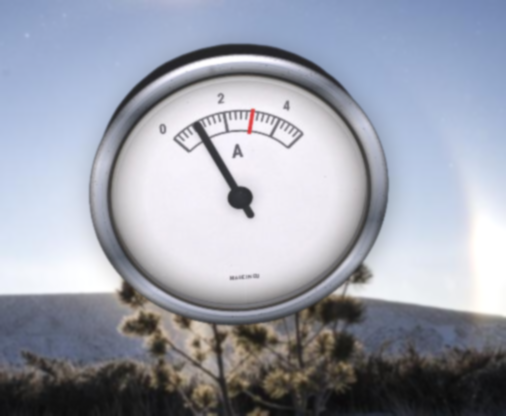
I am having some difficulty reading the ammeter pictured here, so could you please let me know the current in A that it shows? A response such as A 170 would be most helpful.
A 1
